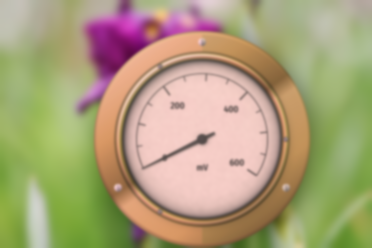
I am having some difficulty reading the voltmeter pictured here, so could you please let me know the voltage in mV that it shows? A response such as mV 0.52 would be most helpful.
mV 0
